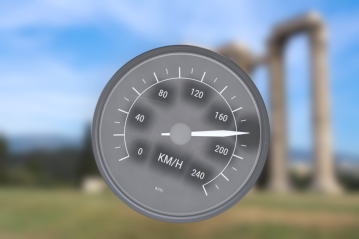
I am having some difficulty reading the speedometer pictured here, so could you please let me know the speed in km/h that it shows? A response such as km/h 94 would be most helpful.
km/h 180
